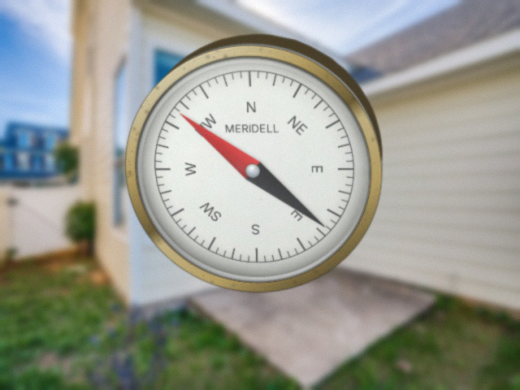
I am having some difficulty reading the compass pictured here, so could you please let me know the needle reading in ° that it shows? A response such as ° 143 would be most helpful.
° 310
